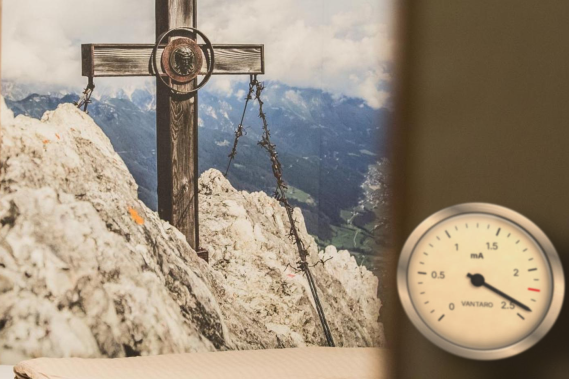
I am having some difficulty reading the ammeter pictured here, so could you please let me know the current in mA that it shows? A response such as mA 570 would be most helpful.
mA 2.4
